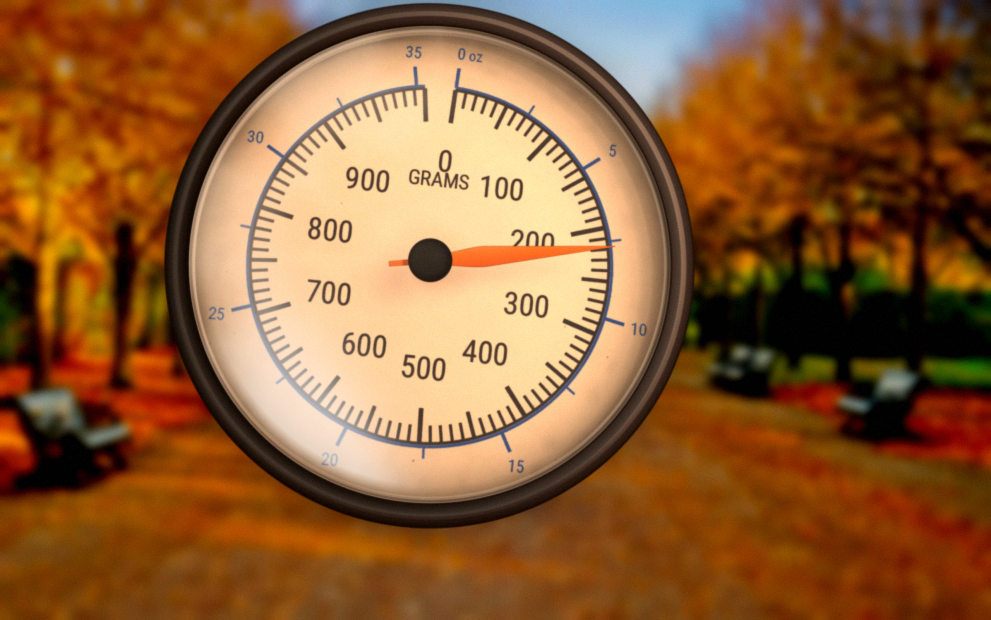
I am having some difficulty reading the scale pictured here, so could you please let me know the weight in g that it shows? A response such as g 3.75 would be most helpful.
g 220
